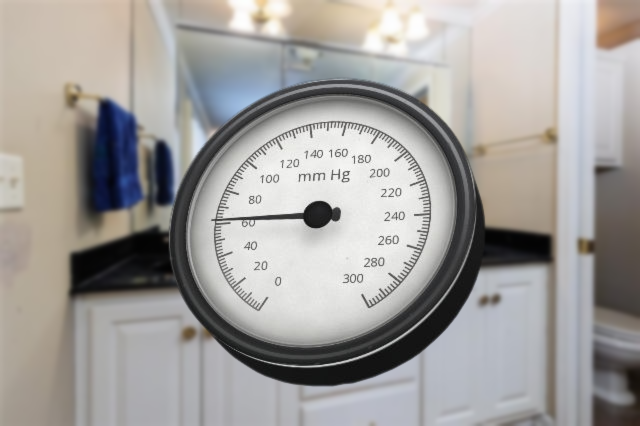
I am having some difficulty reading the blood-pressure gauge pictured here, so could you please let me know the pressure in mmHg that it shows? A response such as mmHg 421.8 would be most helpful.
mmHg 60
